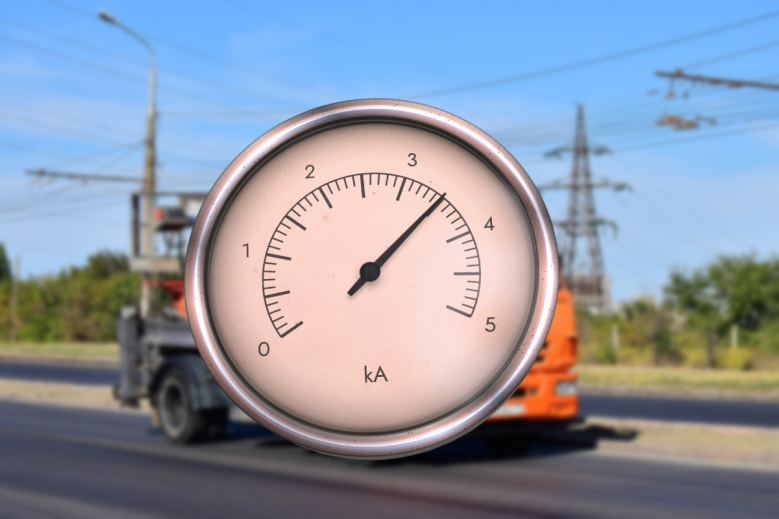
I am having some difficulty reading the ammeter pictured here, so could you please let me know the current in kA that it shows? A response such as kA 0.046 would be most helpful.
kA 3.5
